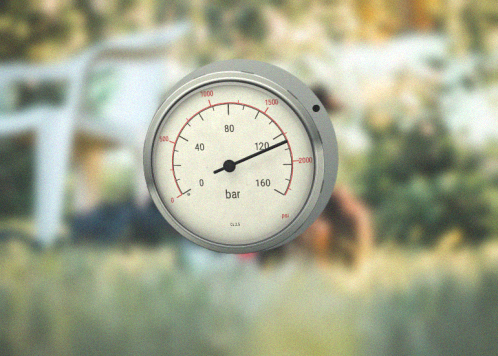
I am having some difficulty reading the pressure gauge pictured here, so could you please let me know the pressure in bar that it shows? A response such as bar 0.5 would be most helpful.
bar 125
